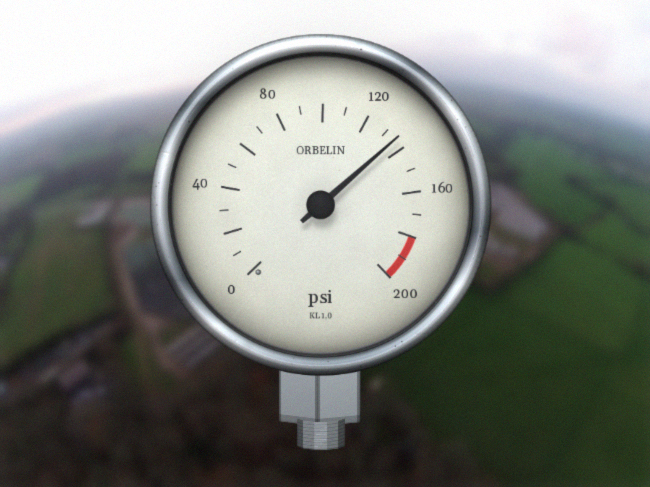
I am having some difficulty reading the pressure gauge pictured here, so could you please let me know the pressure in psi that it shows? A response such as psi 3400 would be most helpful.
psi 135
